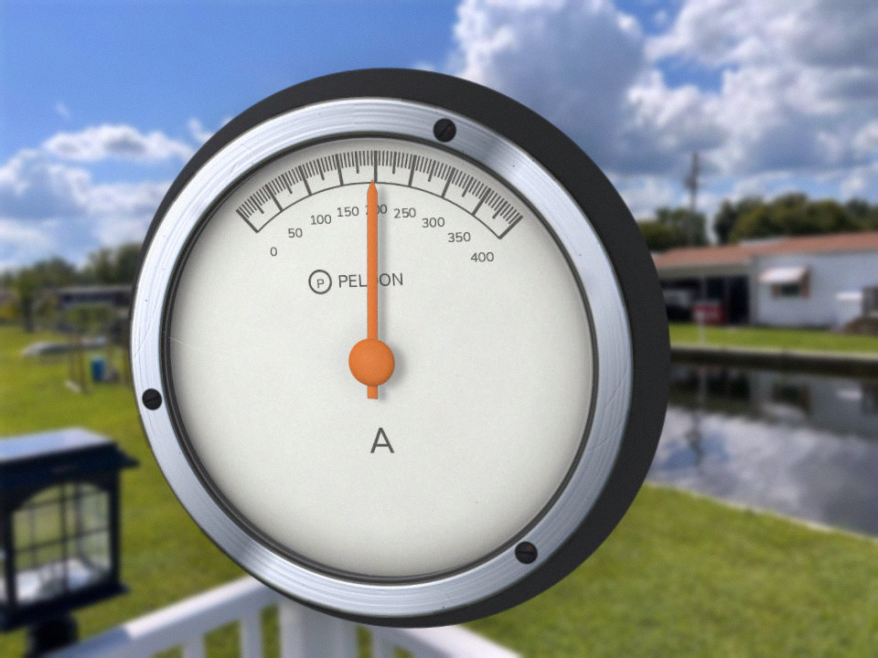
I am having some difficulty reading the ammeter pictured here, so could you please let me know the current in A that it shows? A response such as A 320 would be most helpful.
A 200
